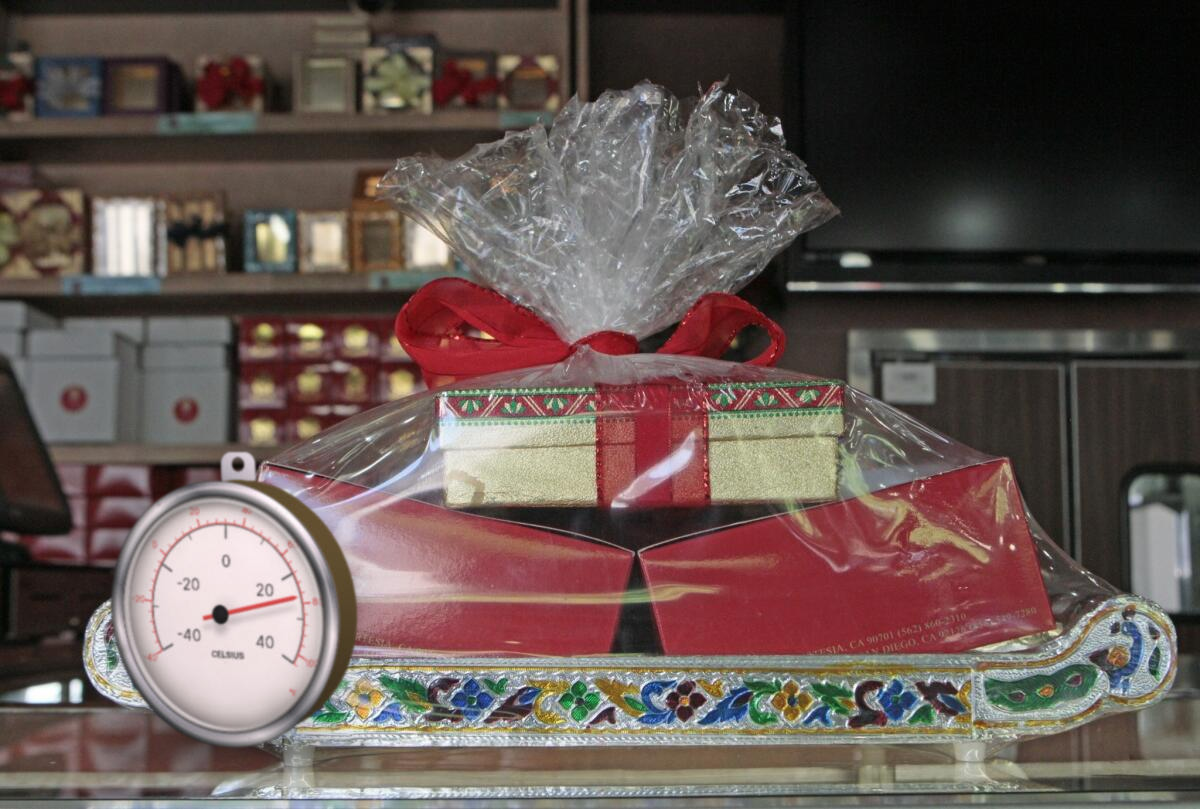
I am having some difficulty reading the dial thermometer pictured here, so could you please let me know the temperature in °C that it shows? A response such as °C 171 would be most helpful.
°C 25
